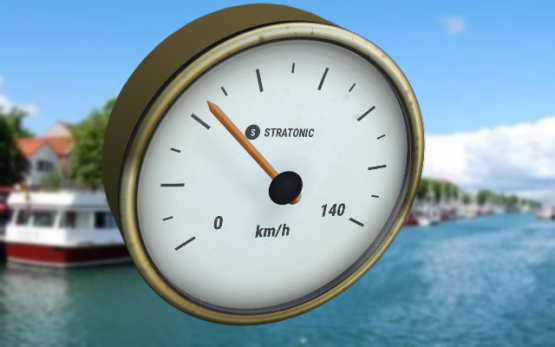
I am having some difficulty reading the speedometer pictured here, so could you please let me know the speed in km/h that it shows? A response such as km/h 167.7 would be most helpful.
km/h 45
